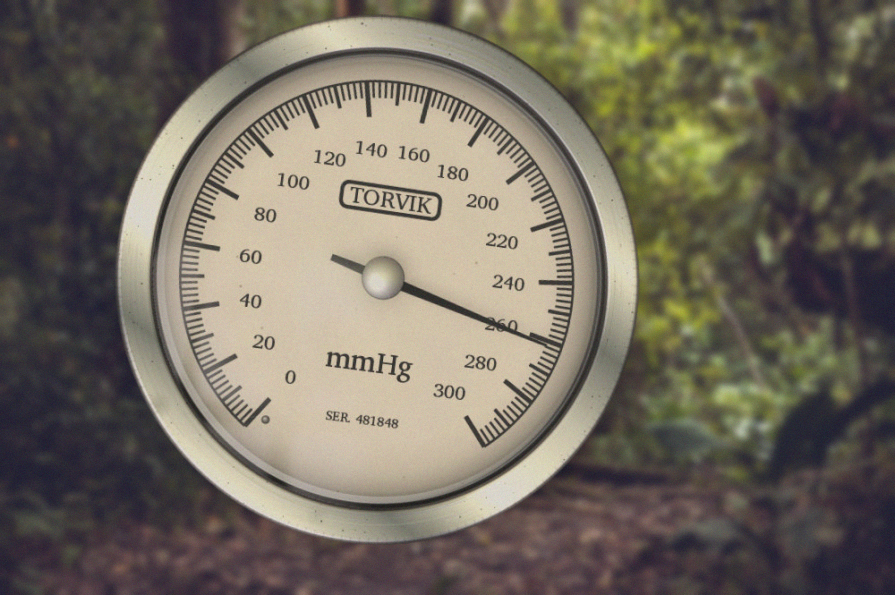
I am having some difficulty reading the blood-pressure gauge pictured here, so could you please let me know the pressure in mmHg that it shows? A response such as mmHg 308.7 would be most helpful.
mmHg 262
